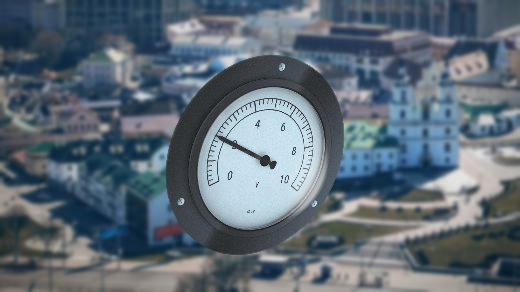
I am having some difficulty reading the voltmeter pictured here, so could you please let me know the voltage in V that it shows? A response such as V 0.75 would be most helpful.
V 2
